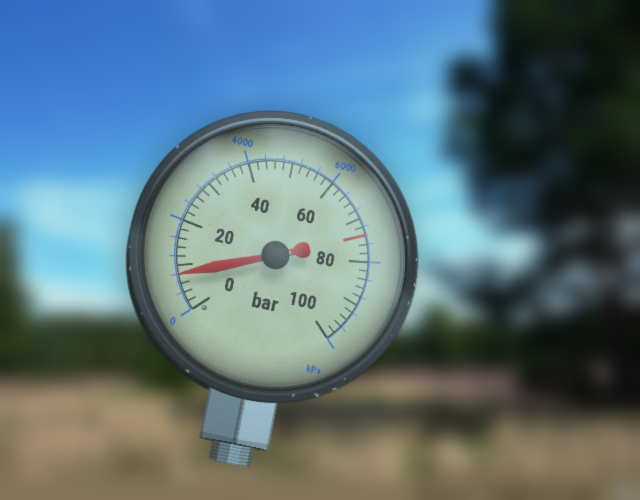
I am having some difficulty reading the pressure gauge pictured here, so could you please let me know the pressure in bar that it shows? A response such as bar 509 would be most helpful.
bar 8
